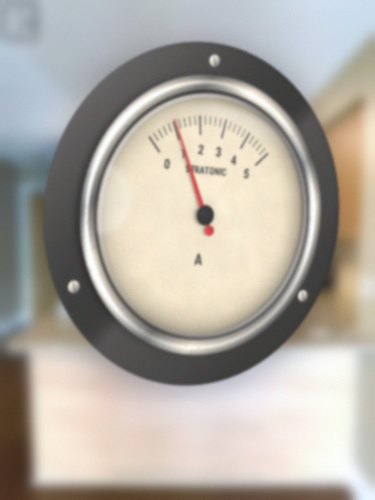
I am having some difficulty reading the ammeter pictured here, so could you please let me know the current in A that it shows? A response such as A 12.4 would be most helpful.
A 1
